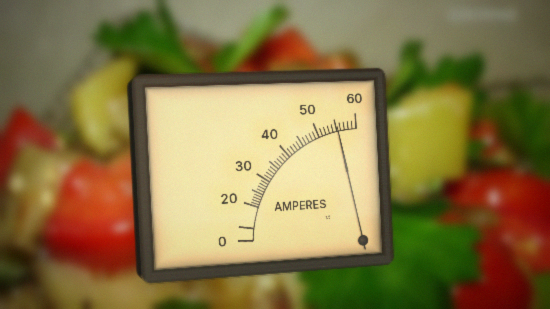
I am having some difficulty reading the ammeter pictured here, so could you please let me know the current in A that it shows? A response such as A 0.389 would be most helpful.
A 55
